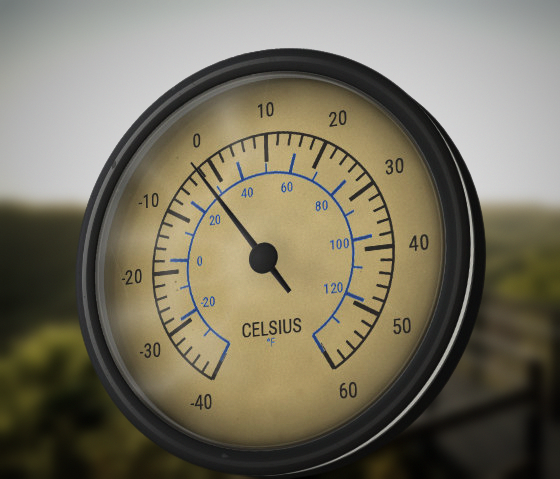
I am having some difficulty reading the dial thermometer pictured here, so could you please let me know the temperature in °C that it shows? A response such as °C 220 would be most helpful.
°C -2
